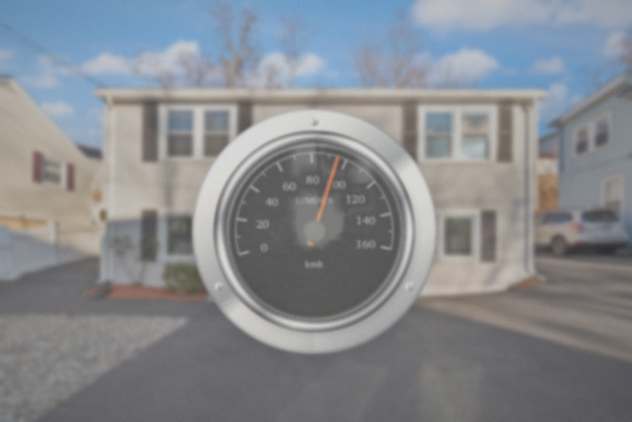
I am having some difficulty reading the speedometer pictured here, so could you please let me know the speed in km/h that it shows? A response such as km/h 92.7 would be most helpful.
km/h 95
